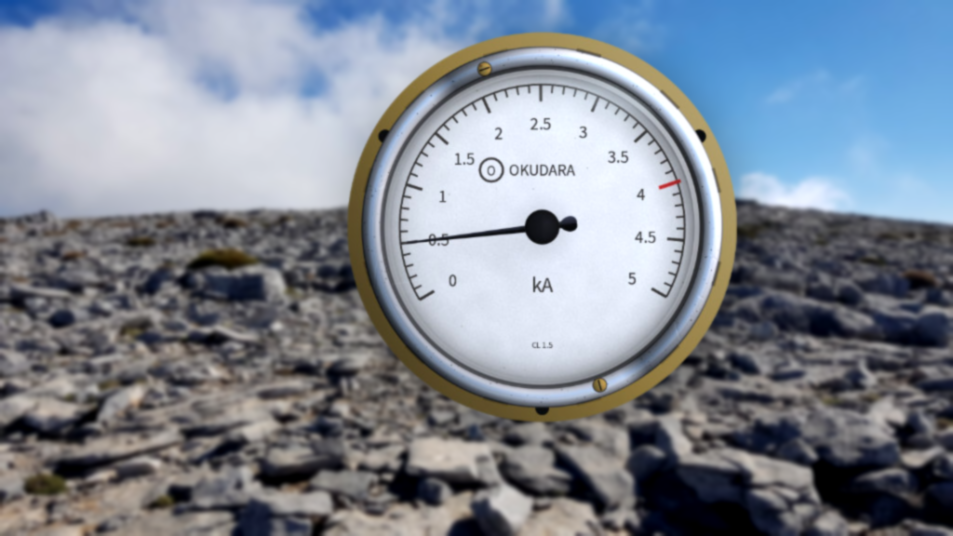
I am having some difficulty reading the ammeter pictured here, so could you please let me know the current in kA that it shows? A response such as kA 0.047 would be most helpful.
kA 0.5
